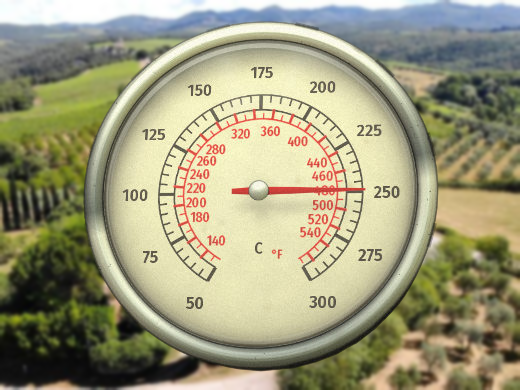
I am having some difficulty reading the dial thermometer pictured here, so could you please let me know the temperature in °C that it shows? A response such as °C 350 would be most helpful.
°C 250
